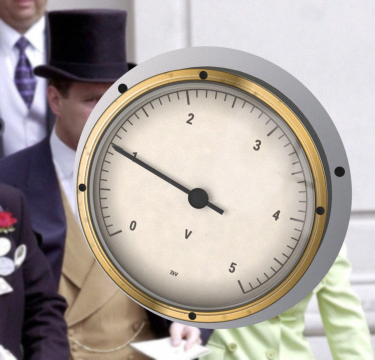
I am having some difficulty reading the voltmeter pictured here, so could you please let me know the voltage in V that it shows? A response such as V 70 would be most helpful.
V 1
